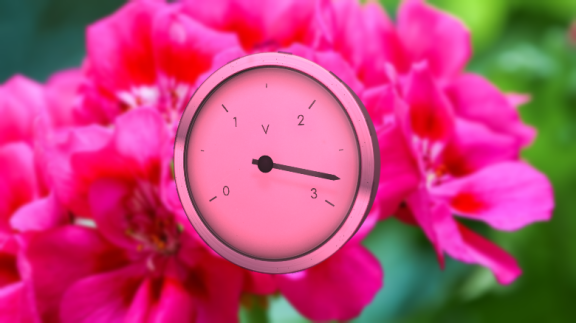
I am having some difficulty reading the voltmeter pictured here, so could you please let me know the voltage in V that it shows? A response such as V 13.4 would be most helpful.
V 2.75
